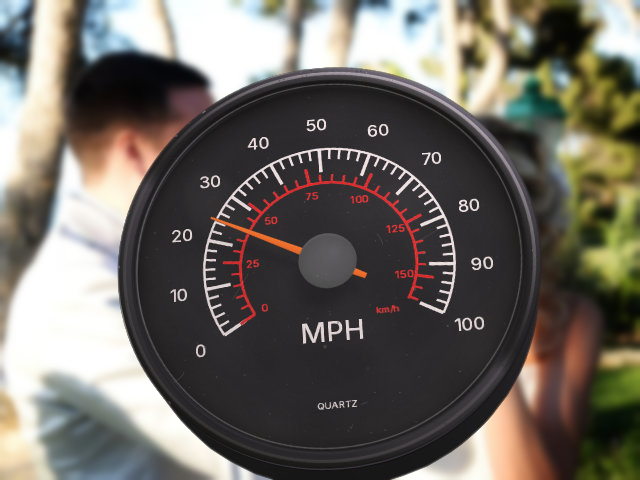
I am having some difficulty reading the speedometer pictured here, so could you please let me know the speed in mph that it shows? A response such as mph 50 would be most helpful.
mph 24
